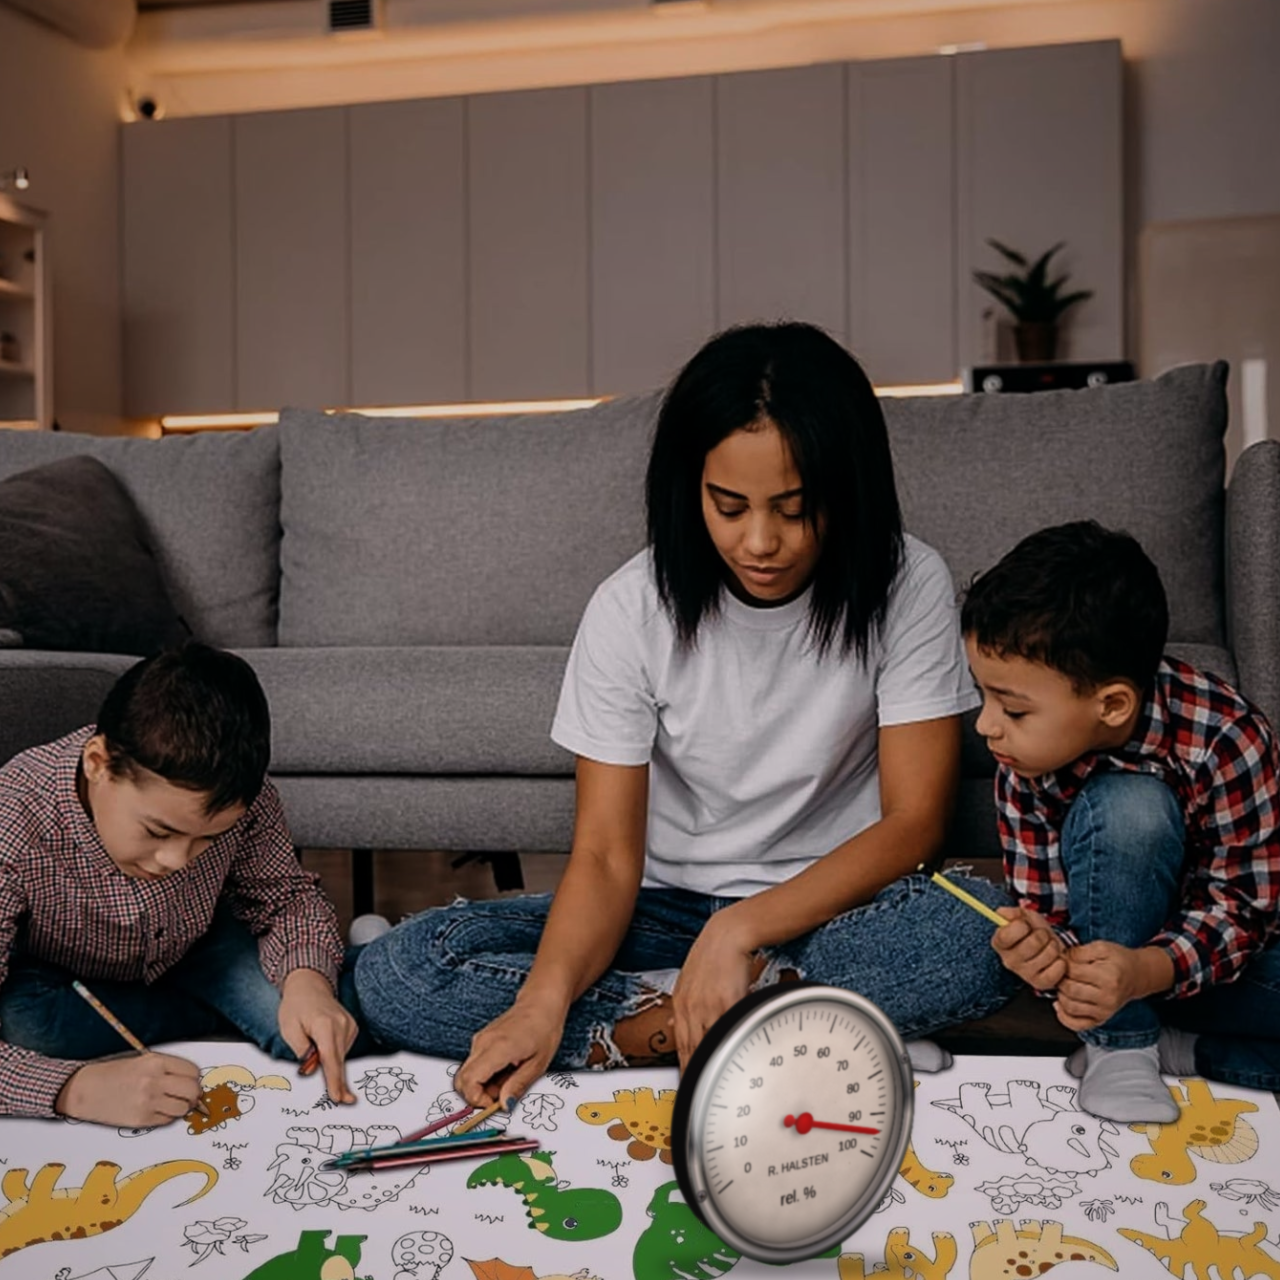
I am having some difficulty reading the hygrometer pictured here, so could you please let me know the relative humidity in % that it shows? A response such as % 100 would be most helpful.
% 94
